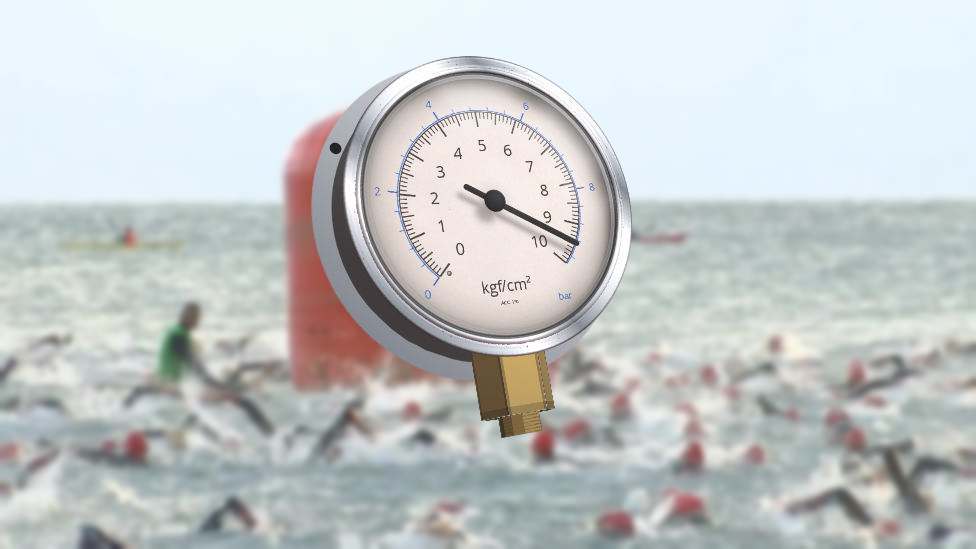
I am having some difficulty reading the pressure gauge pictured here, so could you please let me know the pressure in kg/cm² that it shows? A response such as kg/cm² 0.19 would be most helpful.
kg/cm² 9.5
